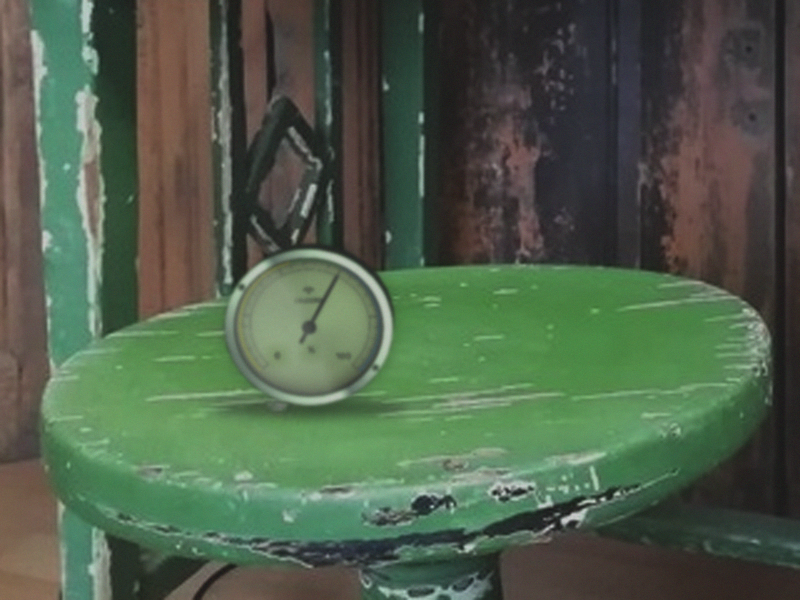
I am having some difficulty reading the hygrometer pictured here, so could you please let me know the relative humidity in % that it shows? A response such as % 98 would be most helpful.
% 60
